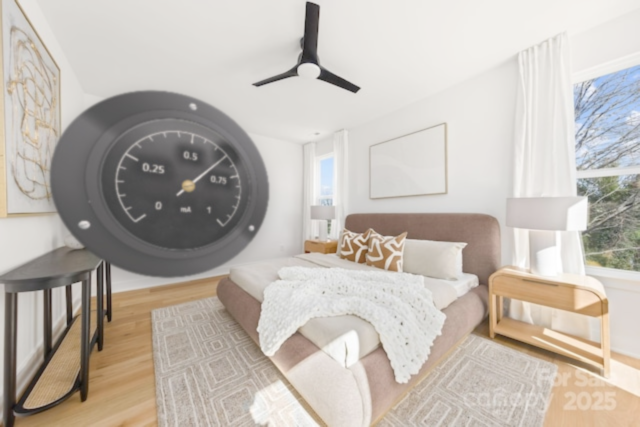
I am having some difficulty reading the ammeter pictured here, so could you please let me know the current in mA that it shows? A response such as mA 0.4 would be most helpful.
mA 0.65
